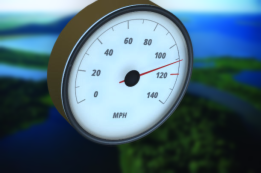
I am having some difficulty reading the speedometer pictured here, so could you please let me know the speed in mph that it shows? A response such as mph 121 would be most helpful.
mph 110
